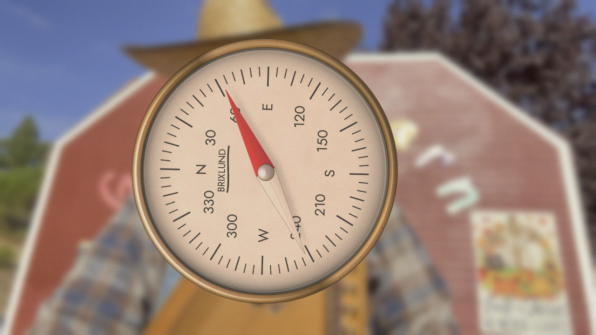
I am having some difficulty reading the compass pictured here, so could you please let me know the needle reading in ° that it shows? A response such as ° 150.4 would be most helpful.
° 62.5
